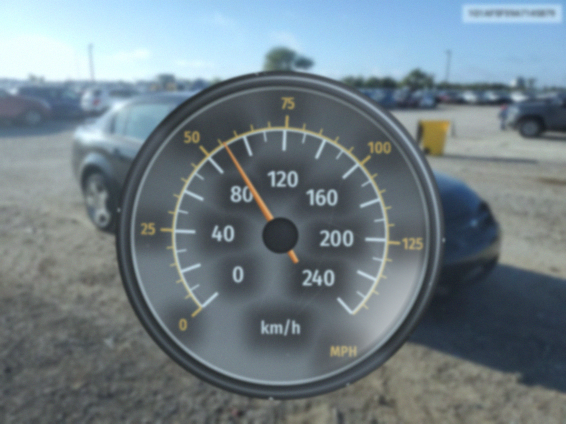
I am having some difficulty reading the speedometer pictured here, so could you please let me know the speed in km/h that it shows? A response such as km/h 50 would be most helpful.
km/h 90
